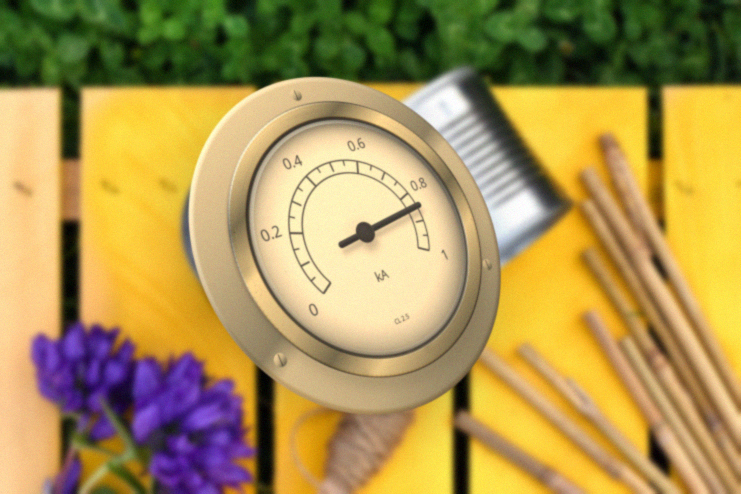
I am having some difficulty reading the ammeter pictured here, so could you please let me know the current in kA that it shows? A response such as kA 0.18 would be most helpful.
kA 0.85
